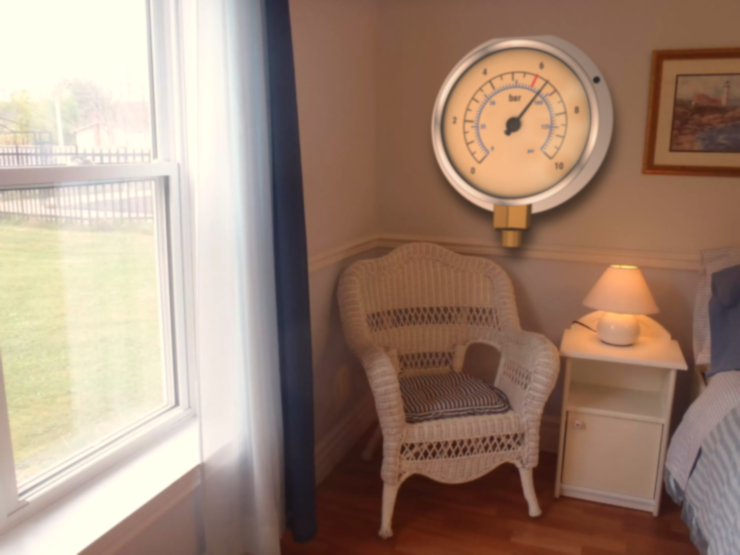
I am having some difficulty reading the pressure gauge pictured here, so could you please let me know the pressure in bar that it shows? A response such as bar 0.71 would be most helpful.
bar 6.5
